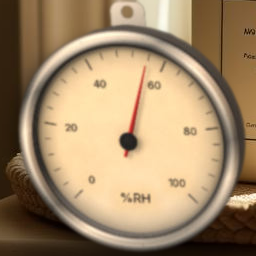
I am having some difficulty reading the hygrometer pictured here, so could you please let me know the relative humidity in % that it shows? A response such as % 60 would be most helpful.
% 56
